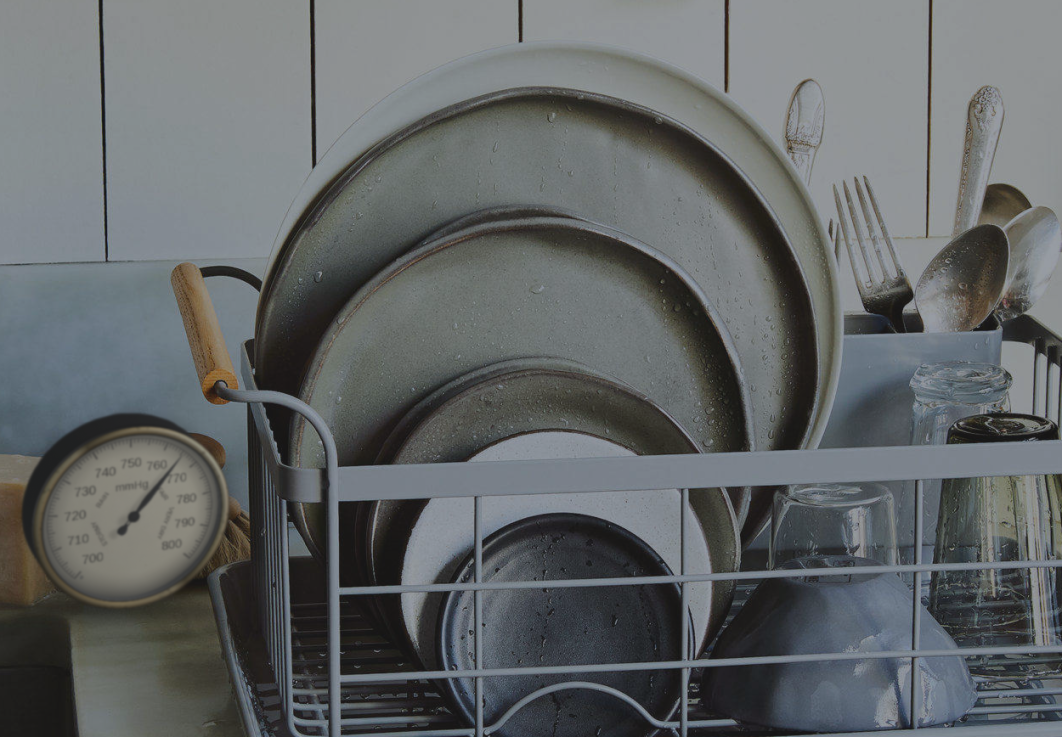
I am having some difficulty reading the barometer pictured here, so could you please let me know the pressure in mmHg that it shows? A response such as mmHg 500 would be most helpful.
mmHg 765
